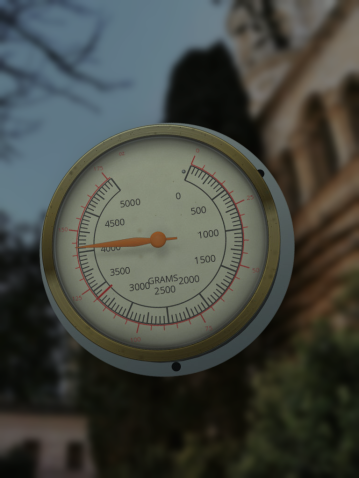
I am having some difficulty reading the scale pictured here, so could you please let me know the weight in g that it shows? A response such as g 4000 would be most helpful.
g 4050
